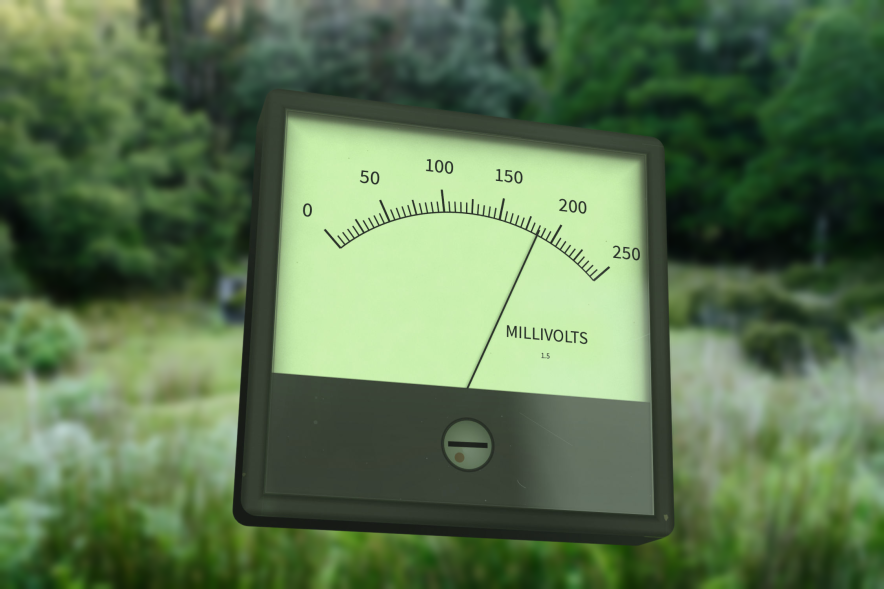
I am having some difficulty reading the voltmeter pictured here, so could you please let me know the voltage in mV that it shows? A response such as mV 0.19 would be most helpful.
mV 185
